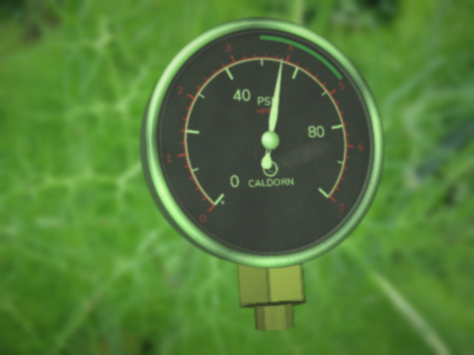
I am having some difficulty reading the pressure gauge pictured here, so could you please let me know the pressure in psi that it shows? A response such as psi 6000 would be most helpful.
psi 55
